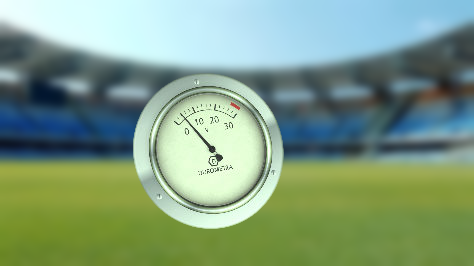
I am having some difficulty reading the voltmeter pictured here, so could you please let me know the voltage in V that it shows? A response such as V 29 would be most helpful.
V 4
